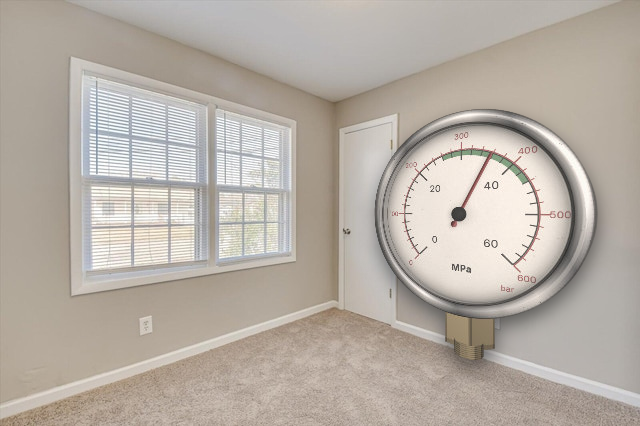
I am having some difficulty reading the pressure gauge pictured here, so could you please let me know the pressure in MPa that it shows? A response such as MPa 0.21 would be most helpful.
MPa 36
